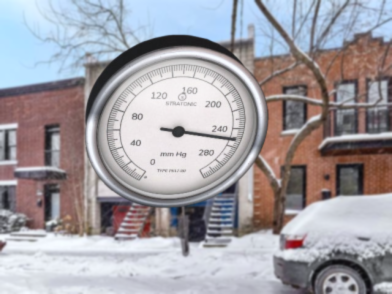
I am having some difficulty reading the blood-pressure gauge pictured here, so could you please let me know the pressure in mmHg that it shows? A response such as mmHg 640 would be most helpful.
mmHg 250
